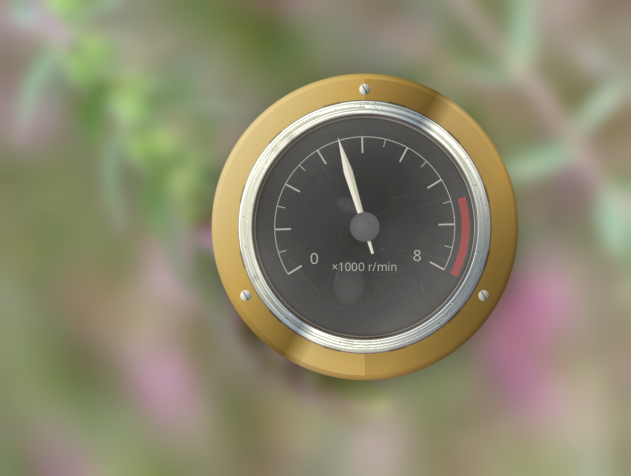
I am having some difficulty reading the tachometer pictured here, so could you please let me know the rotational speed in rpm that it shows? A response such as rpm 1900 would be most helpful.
rpm 3500
